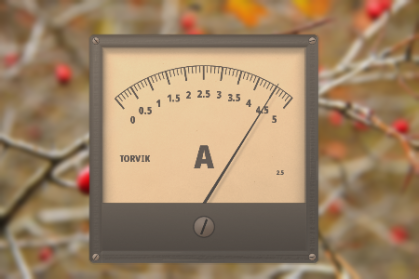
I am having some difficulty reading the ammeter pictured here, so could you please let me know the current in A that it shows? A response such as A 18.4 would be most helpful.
A 4.5
